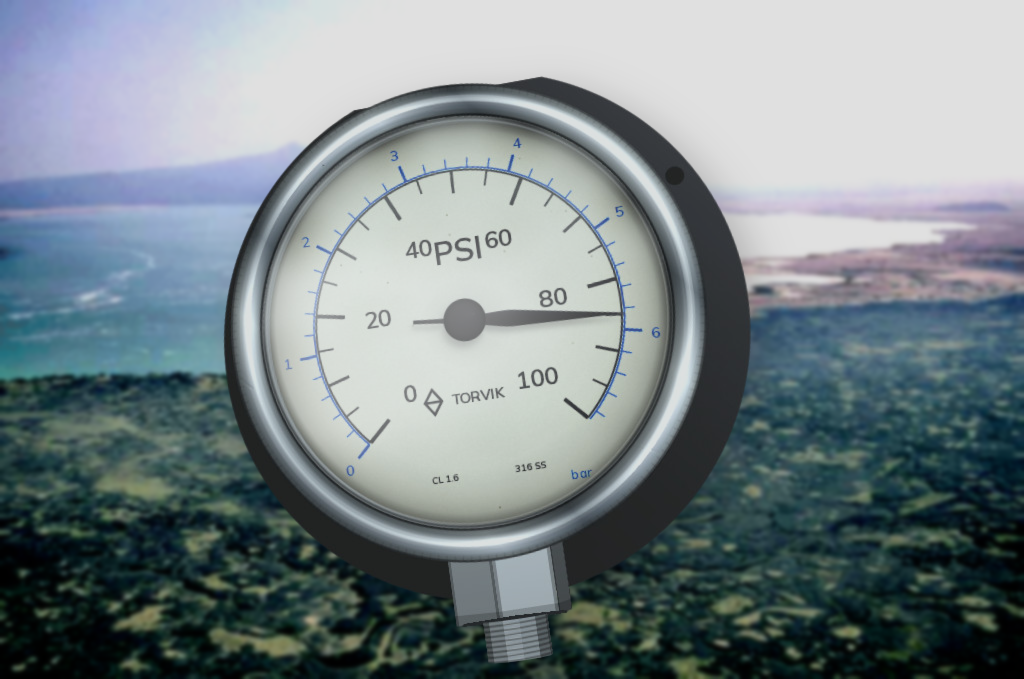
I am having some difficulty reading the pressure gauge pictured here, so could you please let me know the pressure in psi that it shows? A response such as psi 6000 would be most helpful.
psi 85
